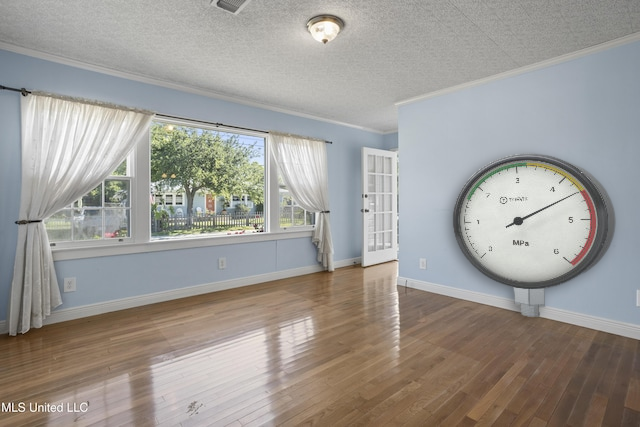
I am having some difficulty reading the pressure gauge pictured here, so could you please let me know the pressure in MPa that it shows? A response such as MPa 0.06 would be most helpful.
MPa 4.4
